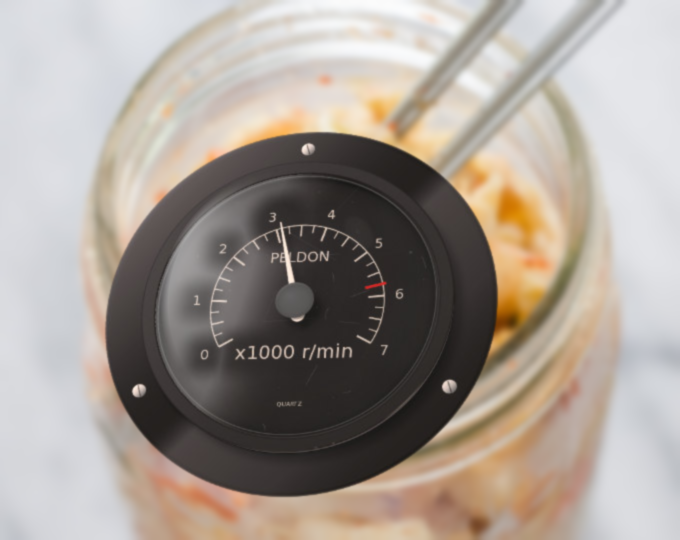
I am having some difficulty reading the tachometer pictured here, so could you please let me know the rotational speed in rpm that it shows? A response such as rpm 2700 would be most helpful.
rpm 3125
